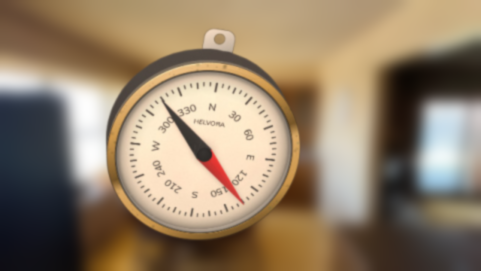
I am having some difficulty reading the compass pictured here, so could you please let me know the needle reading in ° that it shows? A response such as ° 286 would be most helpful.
° 135
